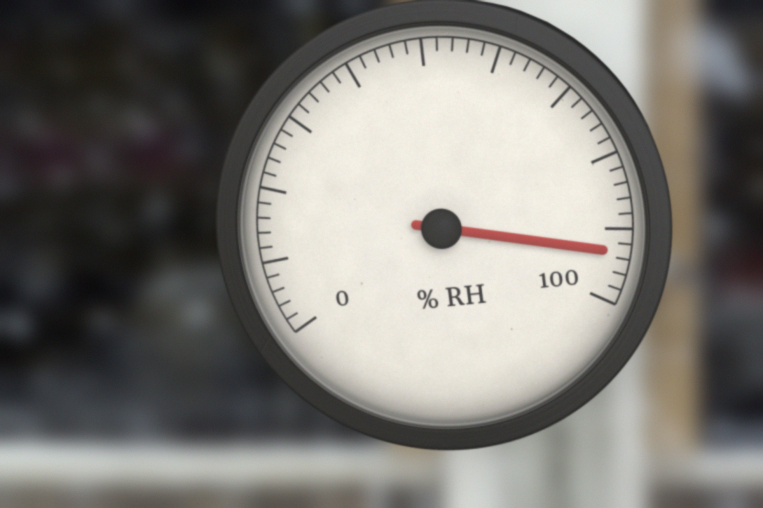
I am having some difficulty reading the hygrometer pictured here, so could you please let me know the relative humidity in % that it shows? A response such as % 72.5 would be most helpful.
% 93
